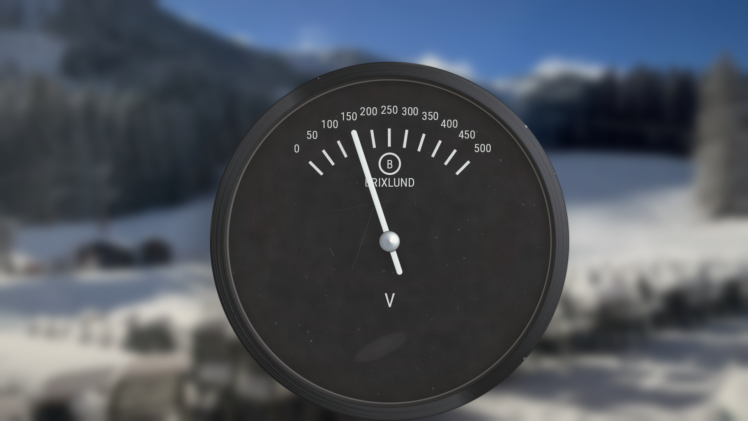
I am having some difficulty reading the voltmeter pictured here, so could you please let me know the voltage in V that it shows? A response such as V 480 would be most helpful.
V 150
